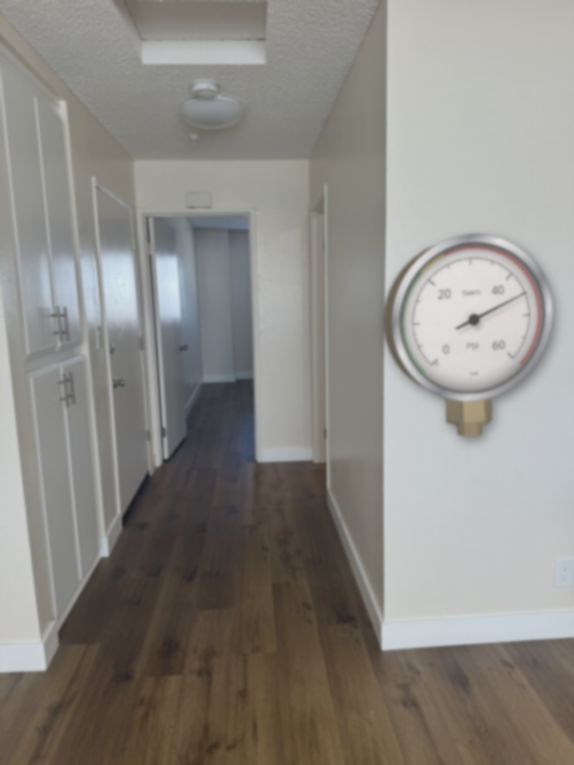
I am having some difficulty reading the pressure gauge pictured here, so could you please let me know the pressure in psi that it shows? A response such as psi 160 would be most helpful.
psi 45
